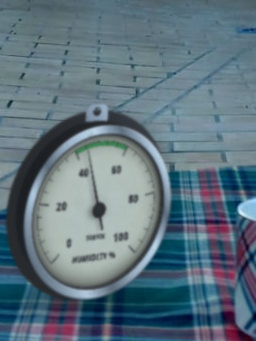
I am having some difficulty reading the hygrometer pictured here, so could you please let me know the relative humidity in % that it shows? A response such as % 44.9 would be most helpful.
% 44
